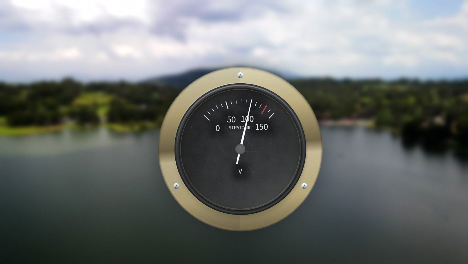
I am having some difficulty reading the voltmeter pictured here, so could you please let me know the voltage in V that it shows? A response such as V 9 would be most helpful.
V 100
